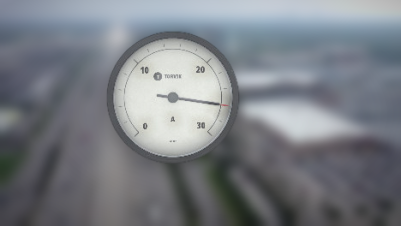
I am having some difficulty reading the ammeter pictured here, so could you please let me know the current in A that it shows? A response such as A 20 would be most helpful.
A 26
